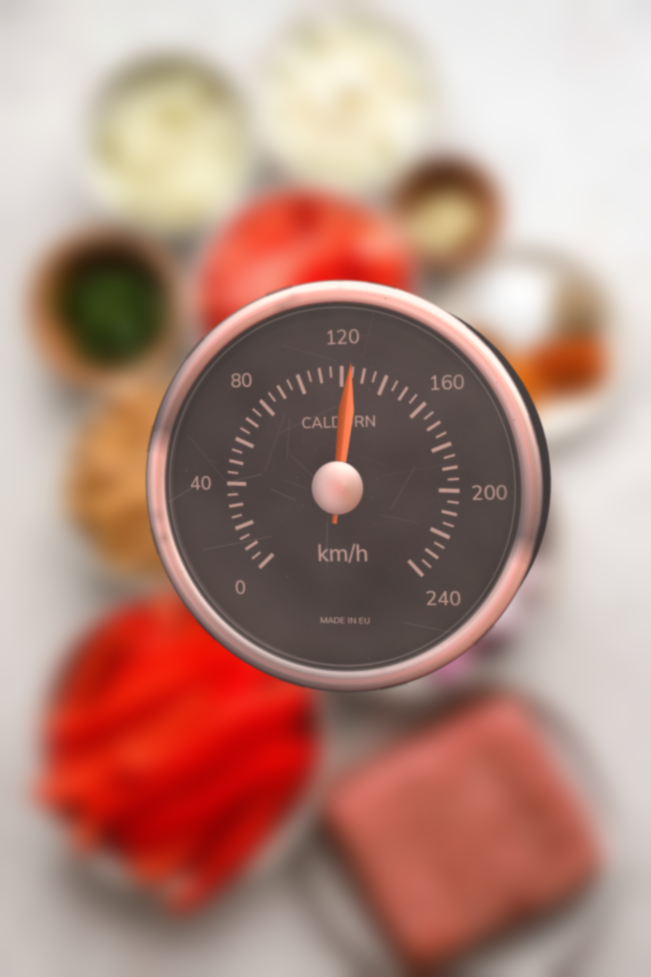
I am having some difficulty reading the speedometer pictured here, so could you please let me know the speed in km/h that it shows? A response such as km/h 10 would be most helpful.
km/h 125
